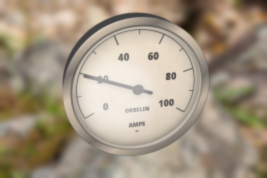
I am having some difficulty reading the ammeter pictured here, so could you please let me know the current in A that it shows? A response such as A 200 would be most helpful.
A 20
